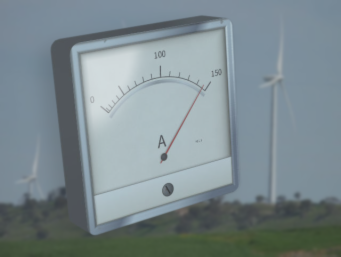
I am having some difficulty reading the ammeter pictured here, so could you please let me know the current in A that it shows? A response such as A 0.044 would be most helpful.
A 145
